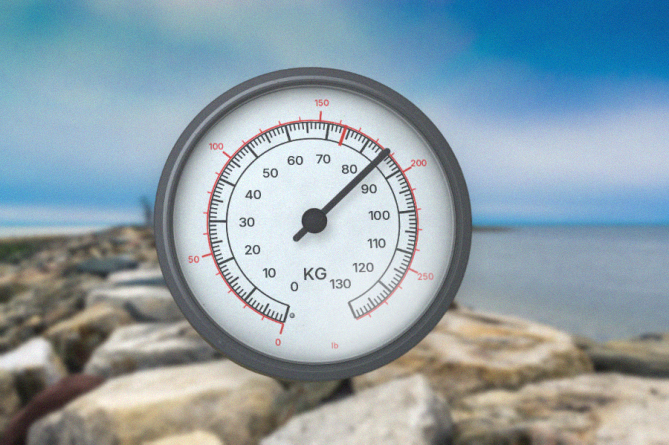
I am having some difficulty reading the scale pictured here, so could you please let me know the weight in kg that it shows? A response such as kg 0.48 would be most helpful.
kg 85
